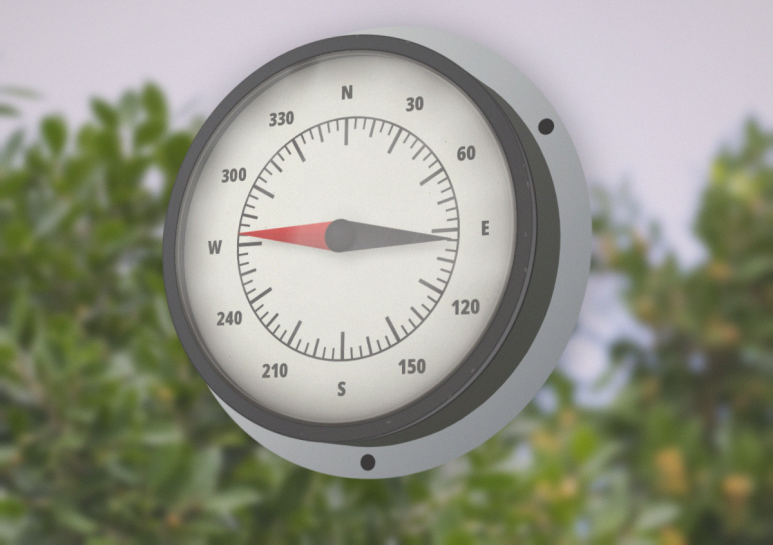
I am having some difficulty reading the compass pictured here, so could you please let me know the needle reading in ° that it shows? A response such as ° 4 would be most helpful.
° 275
